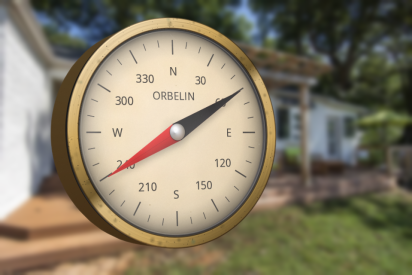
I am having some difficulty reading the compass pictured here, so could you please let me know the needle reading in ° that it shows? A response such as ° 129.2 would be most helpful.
° 240
